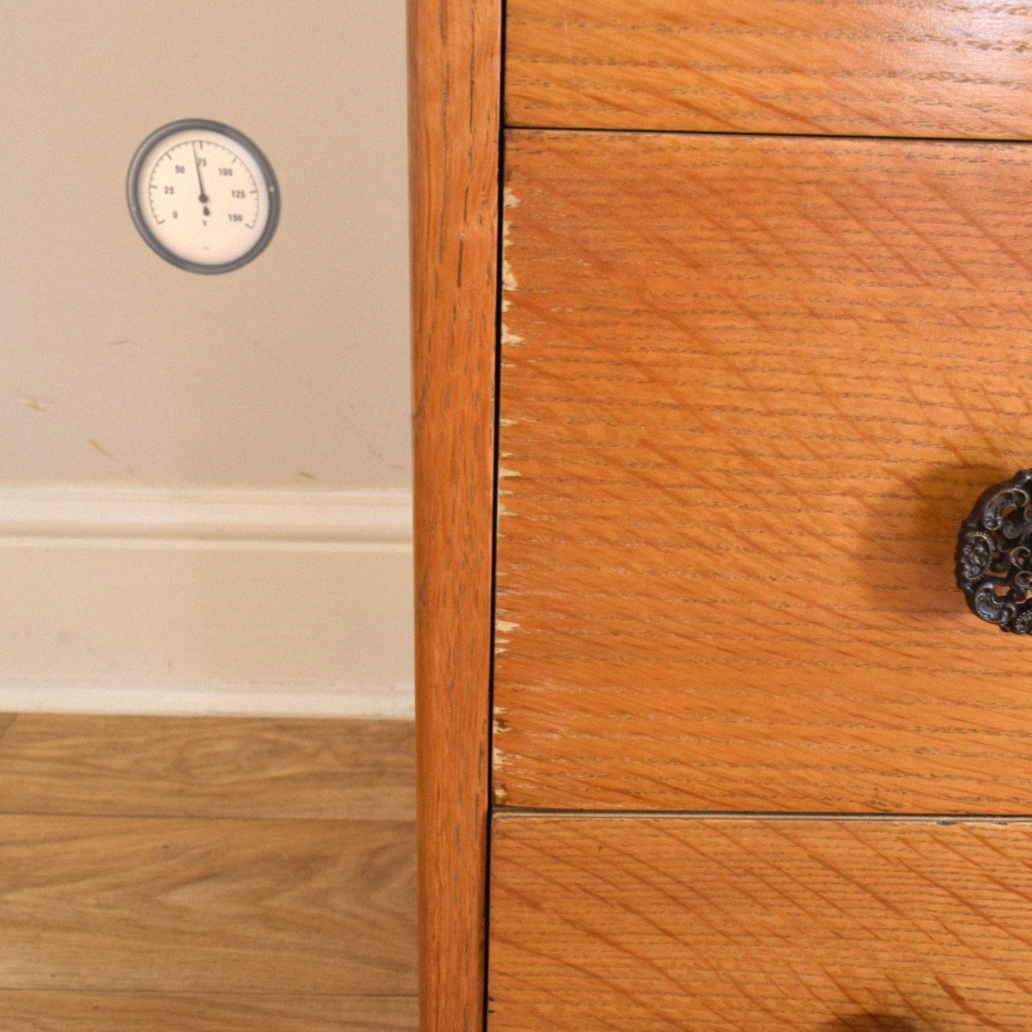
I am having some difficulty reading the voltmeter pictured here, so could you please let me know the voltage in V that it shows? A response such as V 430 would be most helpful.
V 70
